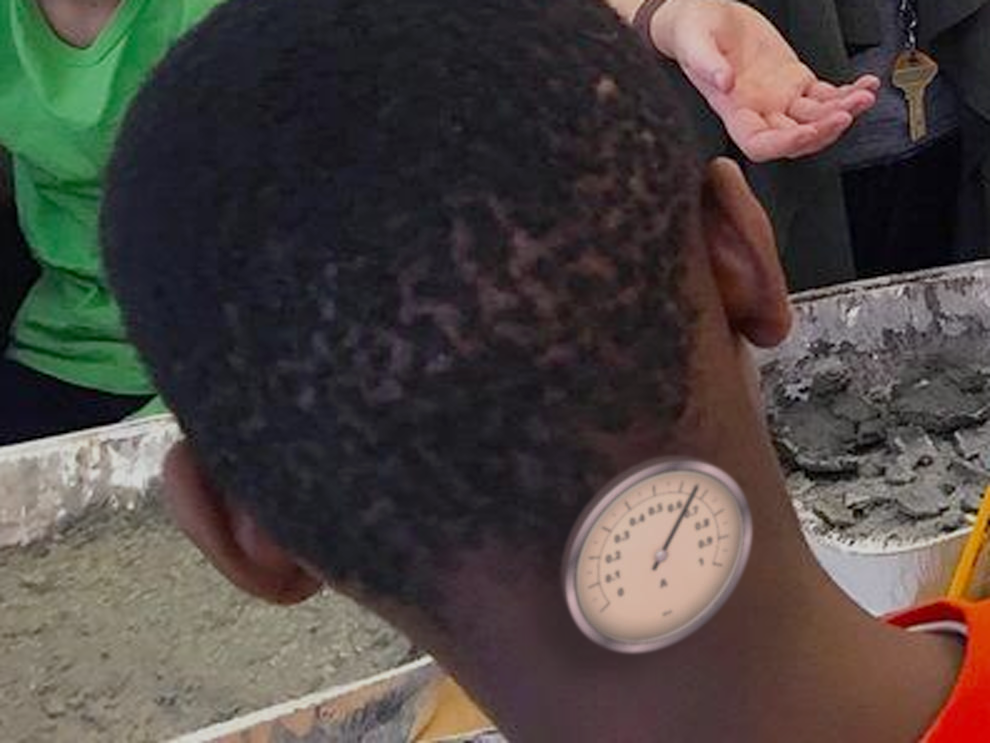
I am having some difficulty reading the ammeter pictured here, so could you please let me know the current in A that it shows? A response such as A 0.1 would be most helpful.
A 0.65
